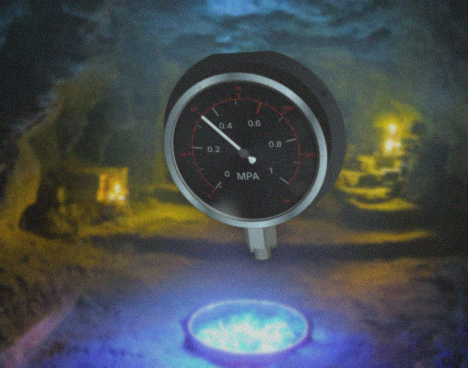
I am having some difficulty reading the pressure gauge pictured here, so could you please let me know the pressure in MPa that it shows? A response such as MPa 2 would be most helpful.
MPa 0.35
